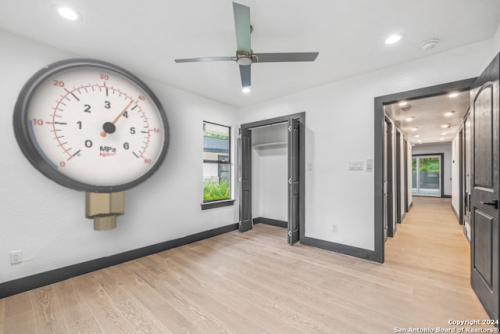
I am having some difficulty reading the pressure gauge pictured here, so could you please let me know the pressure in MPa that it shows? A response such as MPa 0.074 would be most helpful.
MPa 3.8
